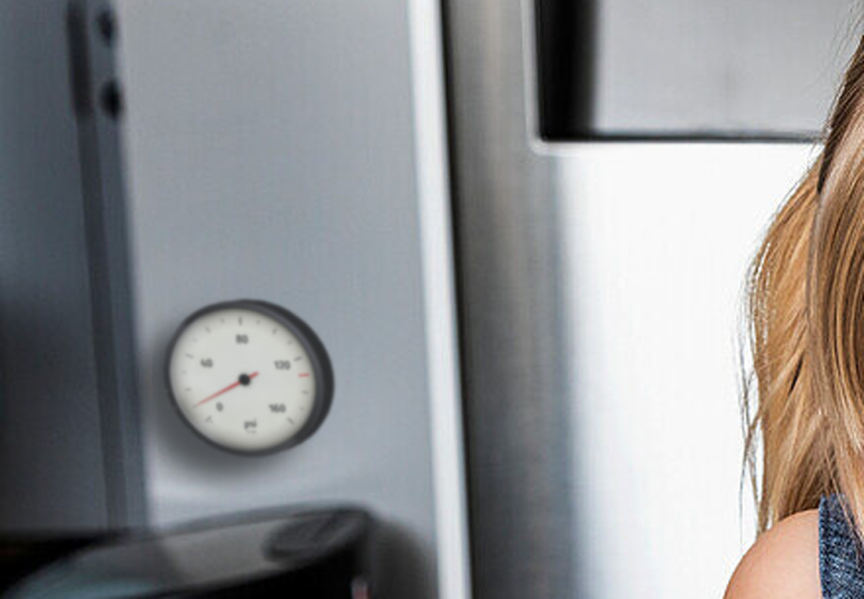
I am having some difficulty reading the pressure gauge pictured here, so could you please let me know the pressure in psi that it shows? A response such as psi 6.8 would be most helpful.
psi 10
